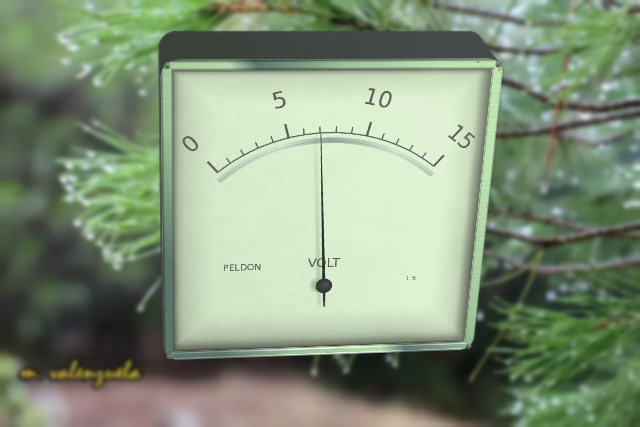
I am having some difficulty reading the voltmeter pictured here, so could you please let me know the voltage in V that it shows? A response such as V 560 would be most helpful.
V 7
